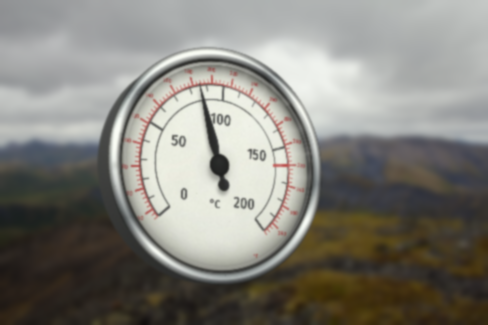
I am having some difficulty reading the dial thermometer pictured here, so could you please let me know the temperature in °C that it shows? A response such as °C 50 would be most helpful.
°C 85
